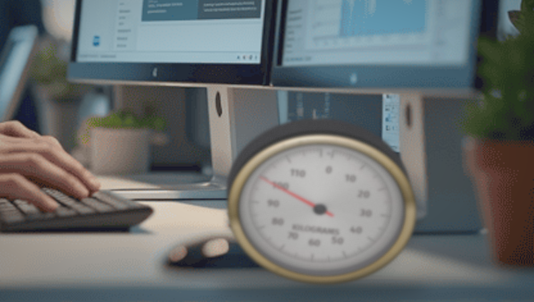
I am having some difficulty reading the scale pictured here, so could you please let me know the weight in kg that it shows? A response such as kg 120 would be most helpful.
kg 100
